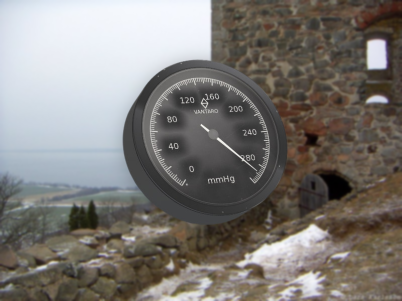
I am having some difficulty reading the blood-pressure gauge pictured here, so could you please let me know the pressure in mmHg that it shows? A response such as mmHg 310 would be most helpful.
mmHg 290
